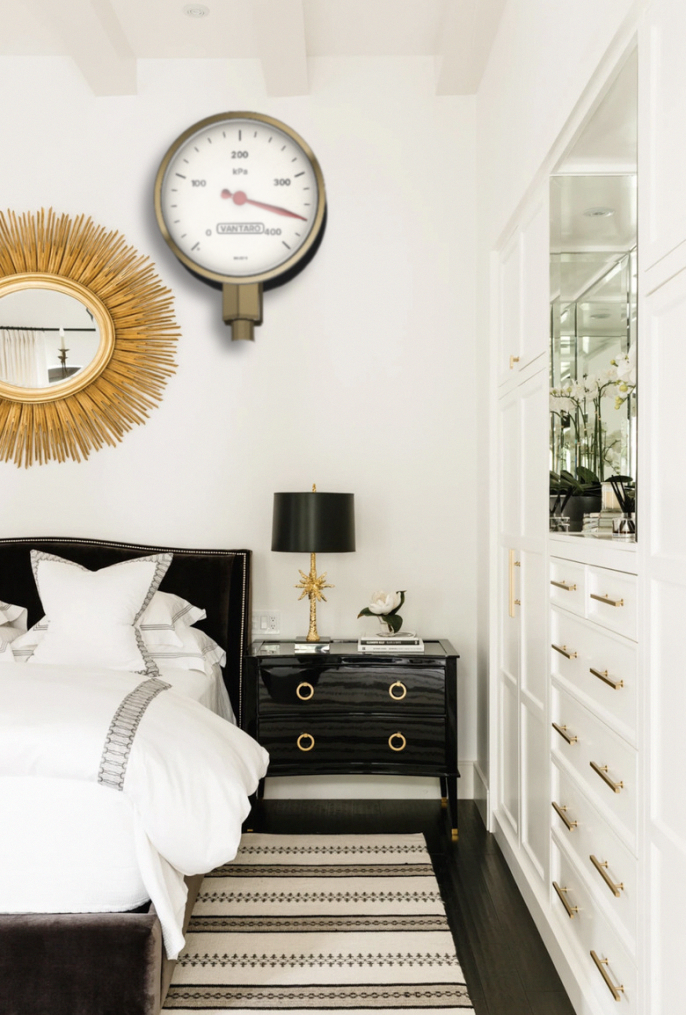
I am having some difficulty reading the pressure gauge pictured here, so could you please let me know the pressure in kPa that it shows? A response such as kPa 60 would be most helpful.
kPa 360
